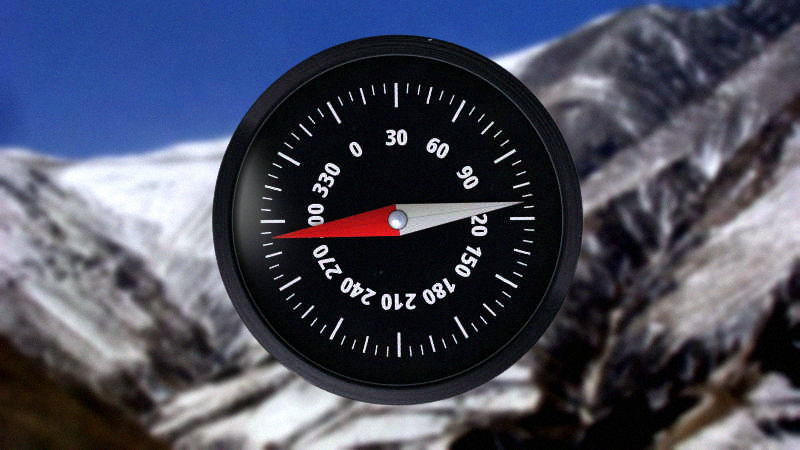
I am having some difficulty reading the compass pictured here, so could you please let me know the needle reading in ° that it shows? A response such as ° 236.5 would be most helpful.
° 292.5
